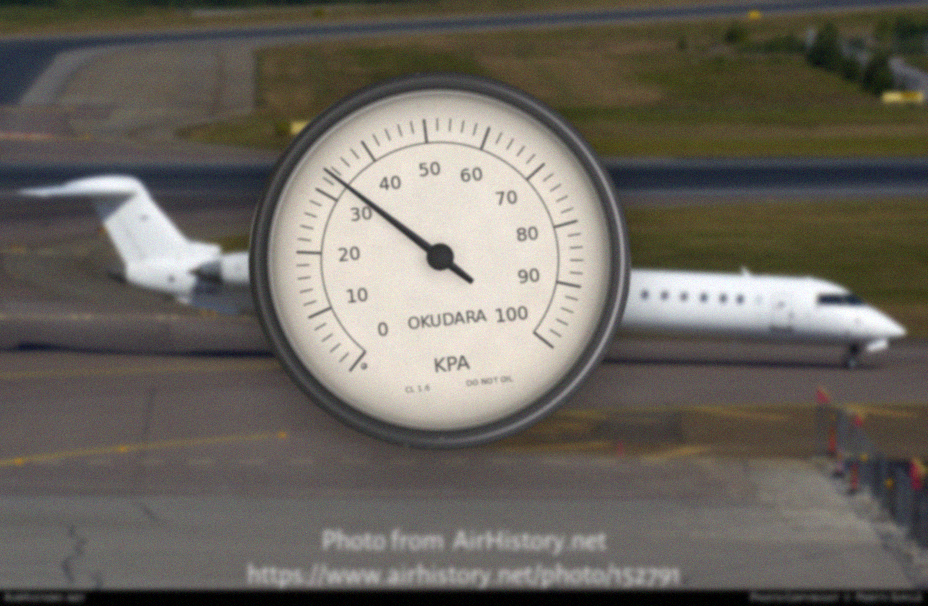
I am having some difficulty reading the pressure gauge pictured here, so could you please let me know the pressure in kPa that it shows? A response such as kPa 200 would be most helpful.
kPa 33
